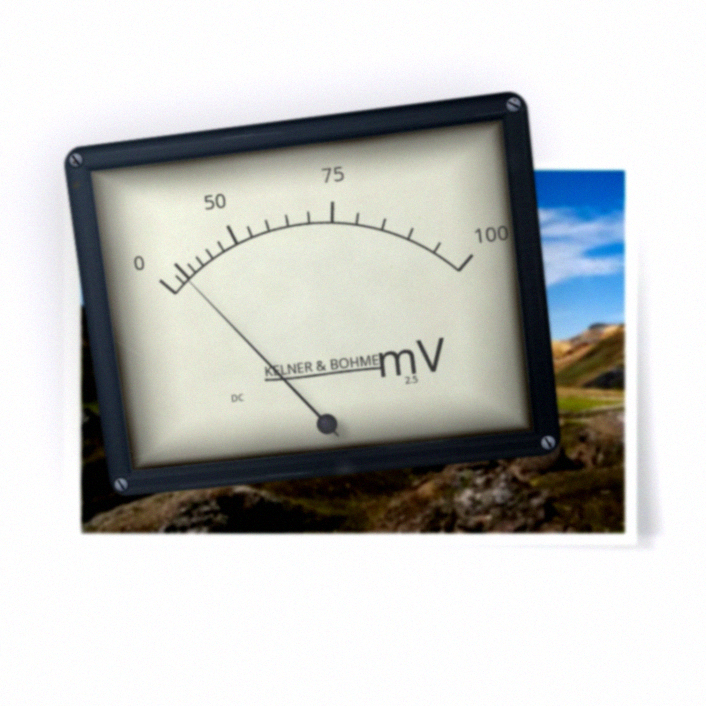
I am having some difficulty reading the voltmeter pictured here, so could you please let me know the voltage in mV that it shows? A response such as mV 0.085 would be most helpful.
mV 25
